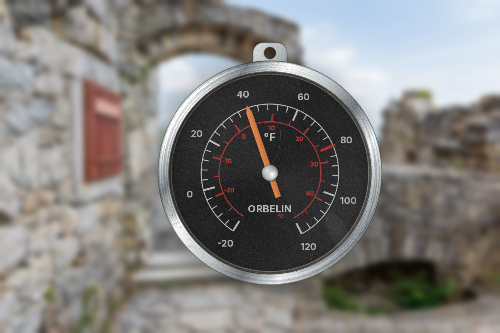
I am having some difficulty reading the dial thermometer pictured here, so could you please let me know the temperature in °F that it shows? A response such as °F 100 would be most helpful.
°F 40
